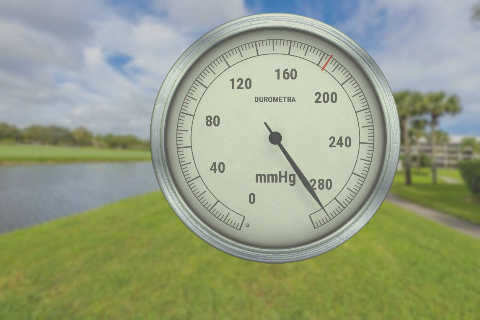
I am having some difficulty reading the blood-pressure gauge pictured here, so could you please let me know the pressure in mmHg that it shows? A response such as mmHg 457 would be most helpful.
mmHg 290
